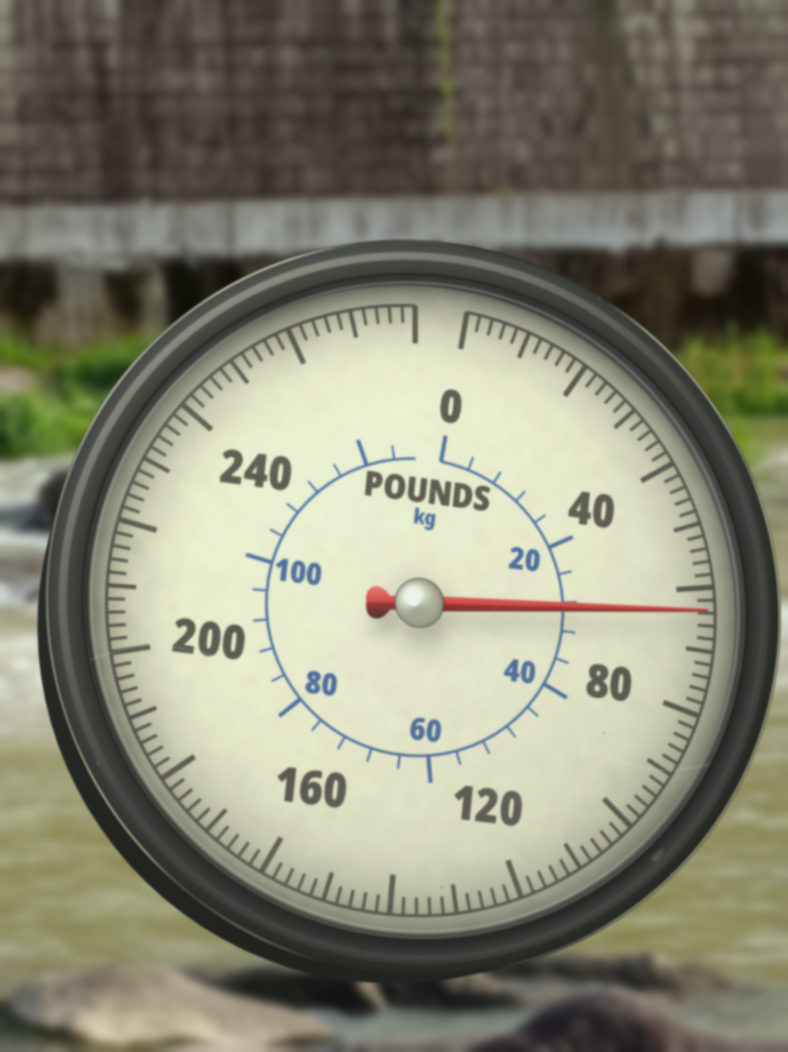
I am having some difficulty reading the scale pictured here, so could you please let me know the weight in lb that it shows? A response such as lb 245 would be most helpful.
lb 64
